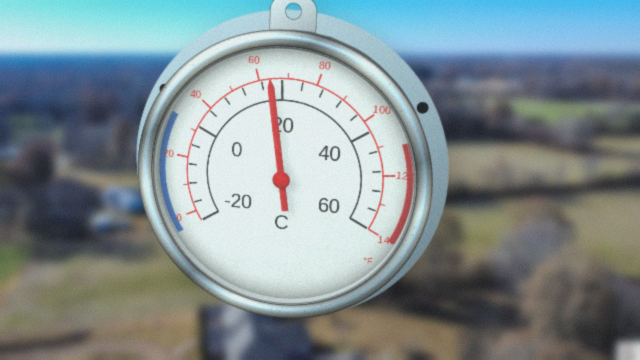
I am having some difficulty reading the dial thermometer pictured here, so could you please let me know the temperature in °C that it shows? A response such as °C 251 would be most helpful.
°C 18
